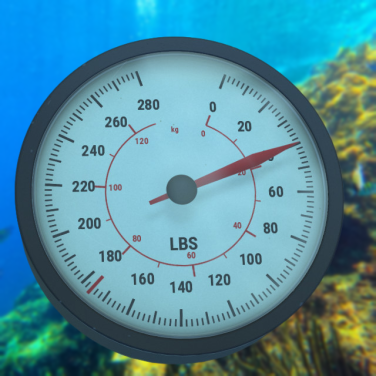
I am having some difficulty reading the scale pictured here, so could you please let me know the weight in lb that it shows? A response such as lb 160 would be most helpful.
lb 40
